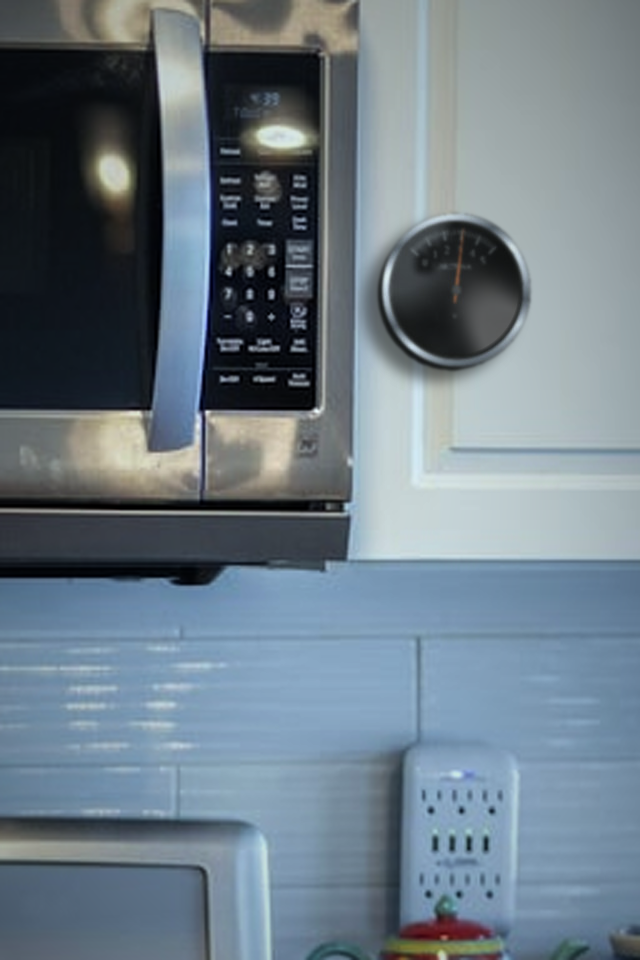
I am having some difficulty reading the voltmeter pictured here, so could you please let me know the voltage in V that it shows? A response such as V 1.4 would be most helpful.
V 3
